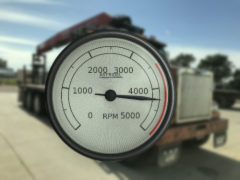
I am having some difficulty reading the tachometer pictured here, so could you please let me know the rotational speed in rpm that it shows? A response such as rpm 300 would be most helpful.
rpm 4250
